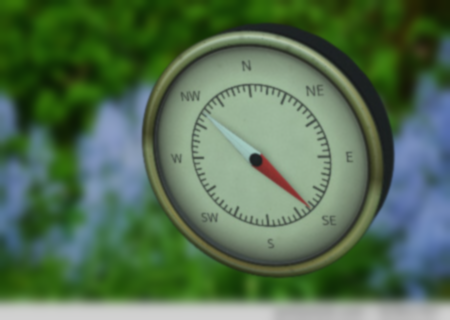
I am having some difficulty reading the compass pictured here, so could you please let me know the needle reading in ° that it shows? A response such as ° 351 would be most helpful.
° 135
